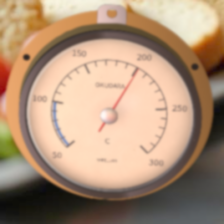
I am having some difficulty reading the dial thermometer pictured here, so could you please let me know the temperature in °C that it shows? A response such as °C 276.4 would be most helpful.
°C 200
